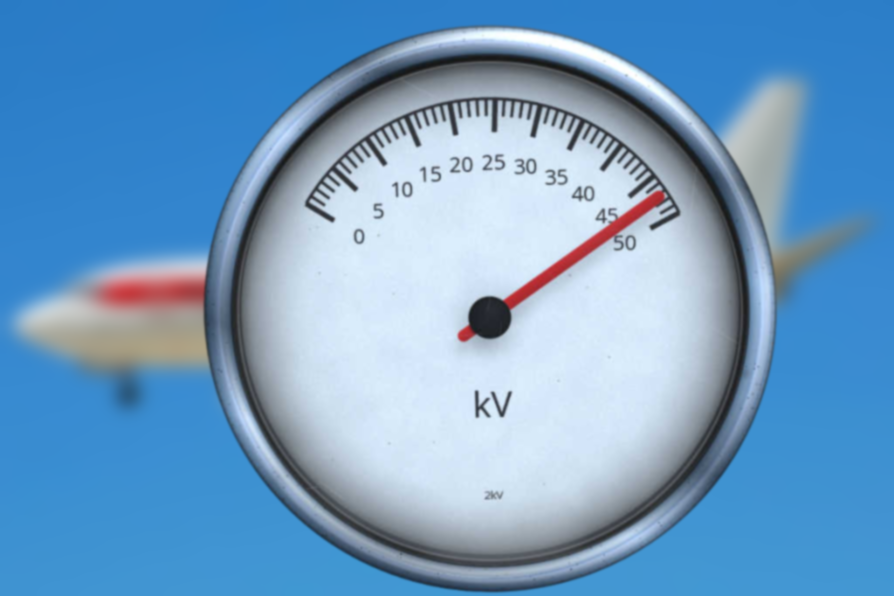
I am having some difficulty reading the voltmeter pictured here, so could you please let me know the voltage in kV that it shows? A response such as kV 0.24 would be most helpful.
kV 47
